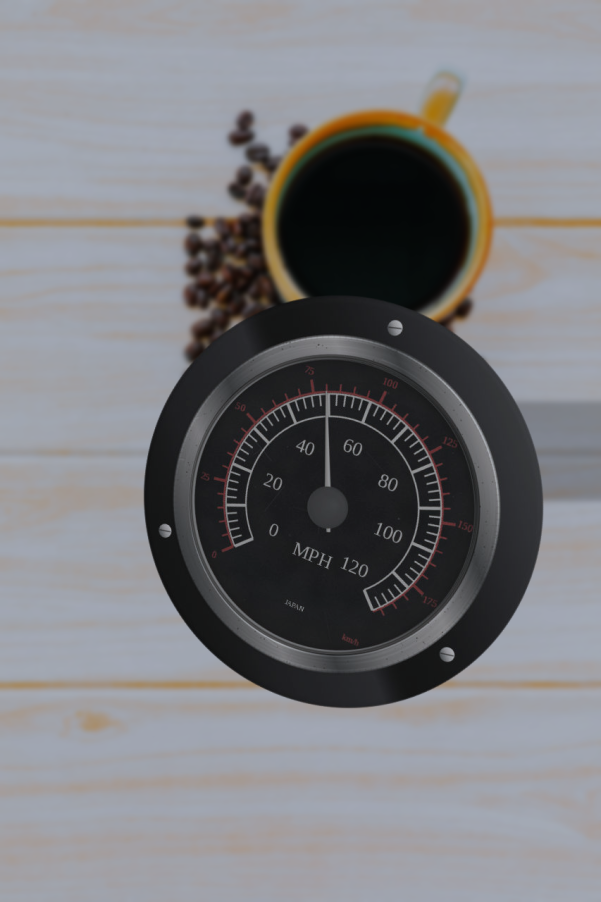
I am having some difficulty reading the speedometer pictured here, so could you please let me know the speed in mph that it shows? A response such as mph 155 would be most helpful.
mph 50
